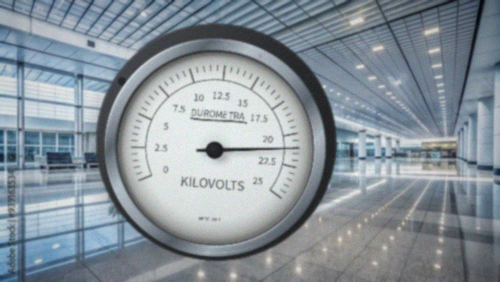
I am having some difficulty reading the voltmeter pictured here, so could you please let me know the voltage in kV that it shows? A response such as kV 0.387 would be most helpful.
kV 21
